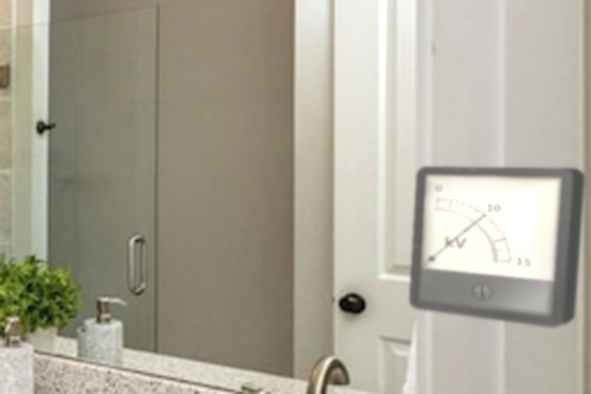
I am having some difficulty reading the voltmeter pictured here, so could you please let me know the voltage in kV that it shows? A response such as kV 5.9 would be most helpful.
kV 10
